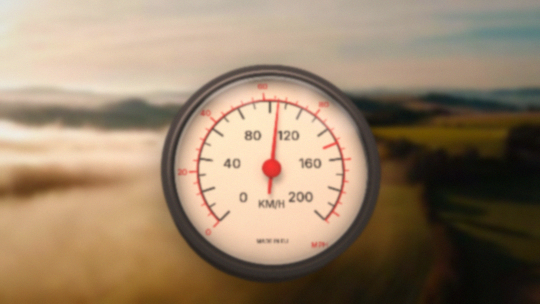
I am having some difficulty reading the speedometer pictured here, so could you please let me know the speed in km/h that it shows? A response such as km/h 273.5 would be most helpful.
km/h 105
